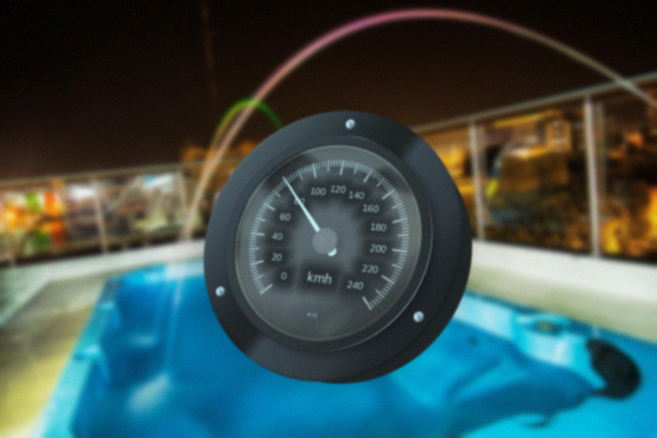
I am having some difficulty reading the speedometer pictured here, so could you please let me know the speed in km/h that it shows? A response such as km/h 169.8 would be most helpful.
km/h 80
